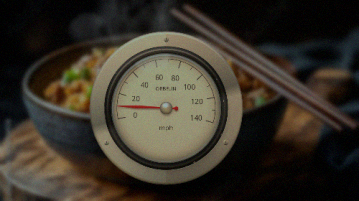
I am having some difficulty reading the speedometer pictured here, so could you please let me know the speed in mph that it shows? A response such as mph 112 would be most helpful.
mph 10
